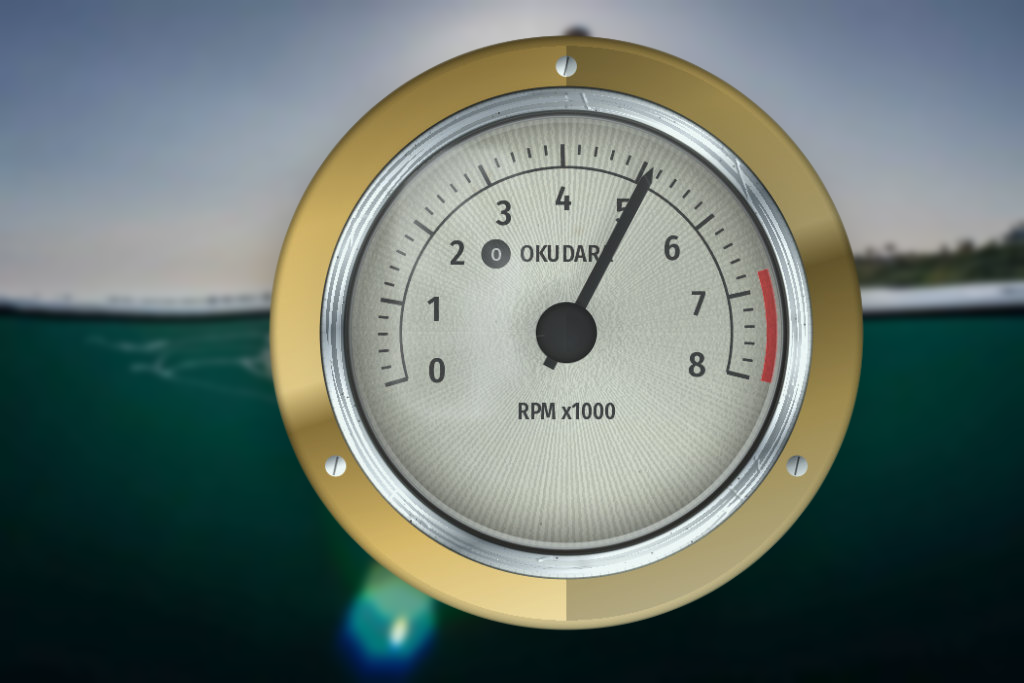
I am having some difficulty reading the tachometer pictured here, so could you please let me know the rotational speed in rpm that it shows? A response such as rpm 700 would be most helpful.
rpm 5100
